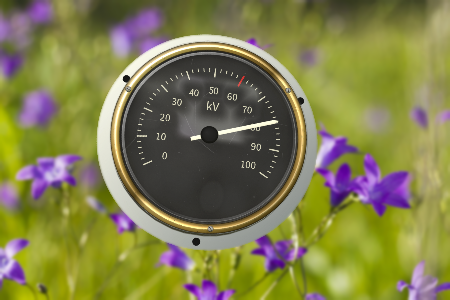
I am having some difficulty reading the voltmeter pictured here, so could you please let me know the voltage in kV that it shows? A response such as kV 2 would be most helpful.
kV 80
